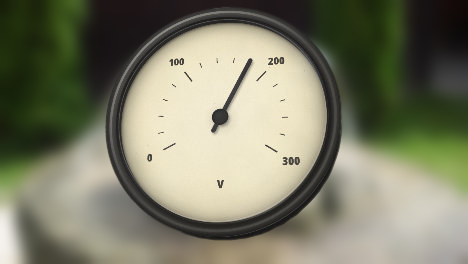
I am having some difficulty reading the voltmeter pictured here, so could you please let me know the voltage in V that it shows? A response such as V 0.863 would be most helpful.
V 180
